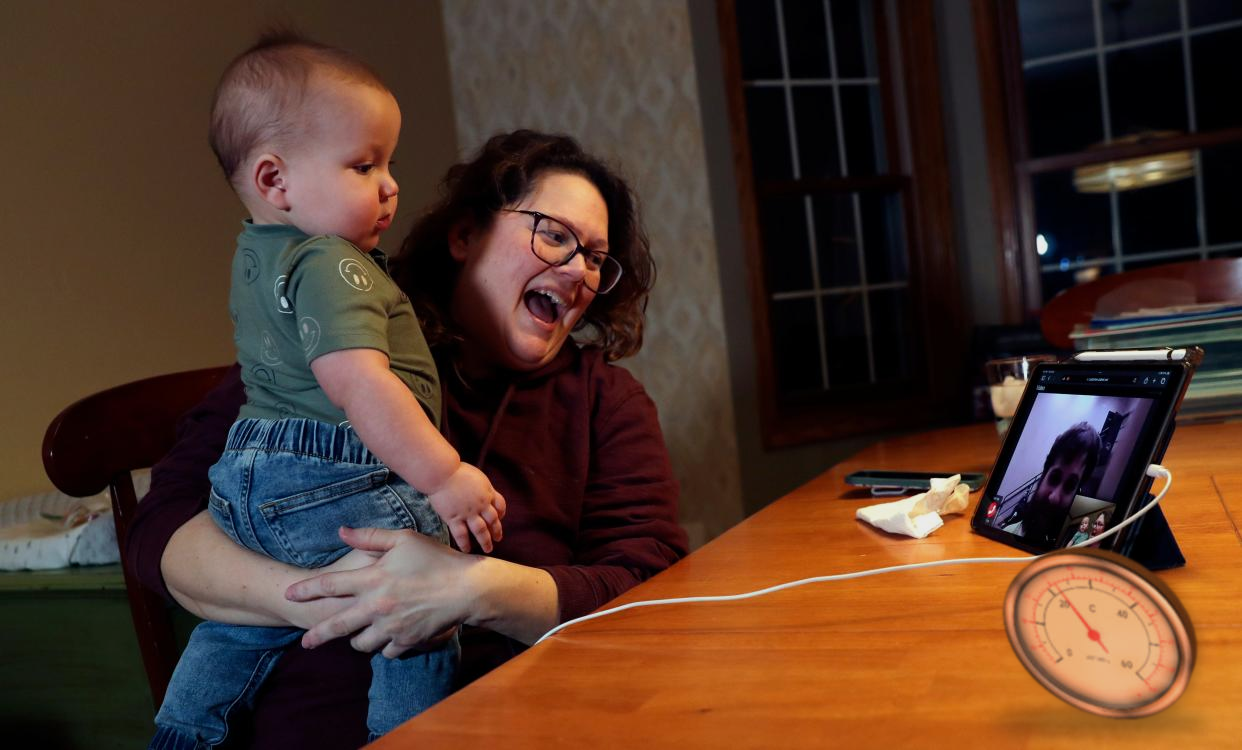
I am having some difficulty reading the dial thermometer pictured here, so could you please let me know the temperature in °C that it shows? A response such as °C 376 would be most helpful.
°C 22.5
